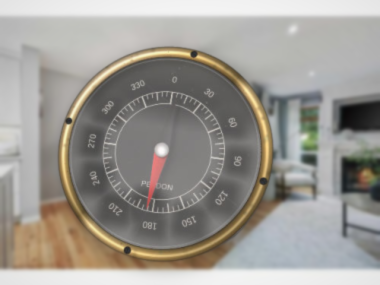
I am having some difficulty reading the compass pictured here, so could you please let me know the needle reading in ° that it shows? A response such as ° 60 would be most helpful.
° 185
